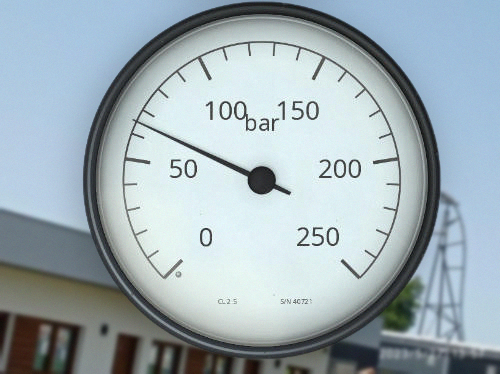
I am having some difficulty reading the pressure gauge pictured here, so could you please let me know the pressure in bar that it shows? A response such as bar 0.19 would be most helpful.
bar 65
